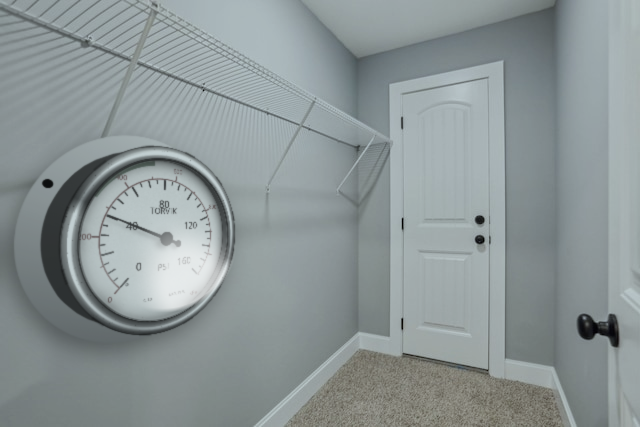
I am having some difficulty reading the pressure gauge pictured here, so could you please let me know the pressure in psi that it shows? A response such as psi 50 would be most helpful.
psi 40
